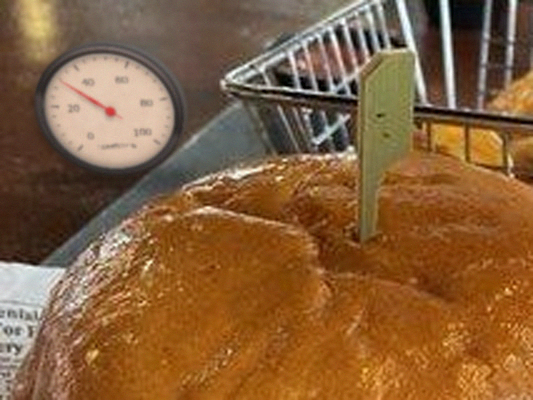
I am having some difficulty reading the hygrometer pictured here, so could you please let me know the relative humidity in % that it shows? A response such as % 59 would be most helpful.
% 32
